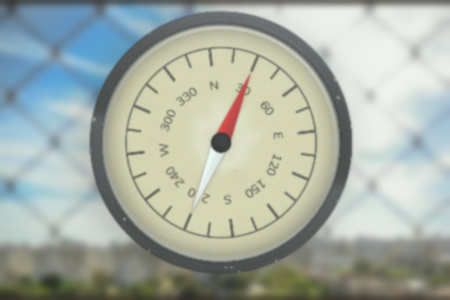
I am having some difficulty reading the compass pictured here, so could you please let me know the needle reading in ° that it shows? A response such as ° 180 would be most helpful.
° 30
